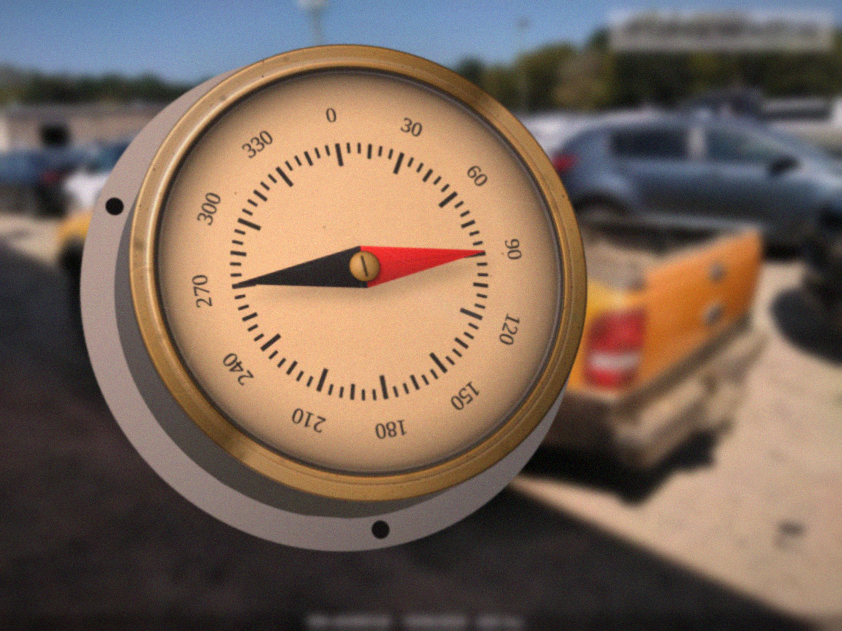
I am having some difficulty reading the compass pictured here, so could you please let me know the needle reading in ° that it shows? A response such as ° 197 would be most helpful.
° 90
